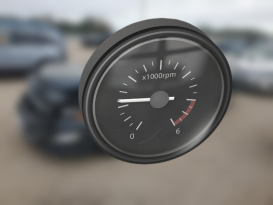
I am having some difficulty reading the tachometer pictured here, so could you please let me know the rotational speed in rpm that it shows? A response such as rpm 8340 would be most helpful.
rpm 1250
